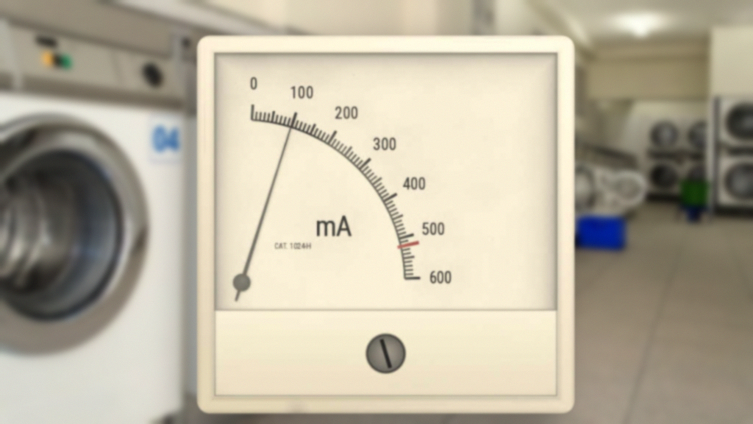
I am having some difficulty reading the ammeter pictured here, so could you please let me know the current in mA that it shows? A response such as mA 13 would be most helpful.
mA 100
